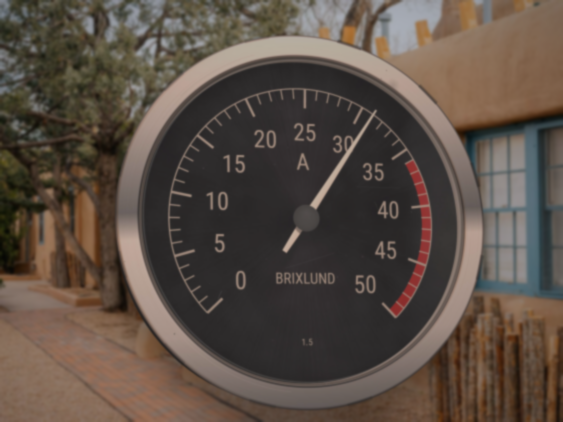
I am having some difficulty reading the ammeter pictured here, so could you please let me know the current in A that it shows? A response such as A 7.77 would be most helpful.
A 31
